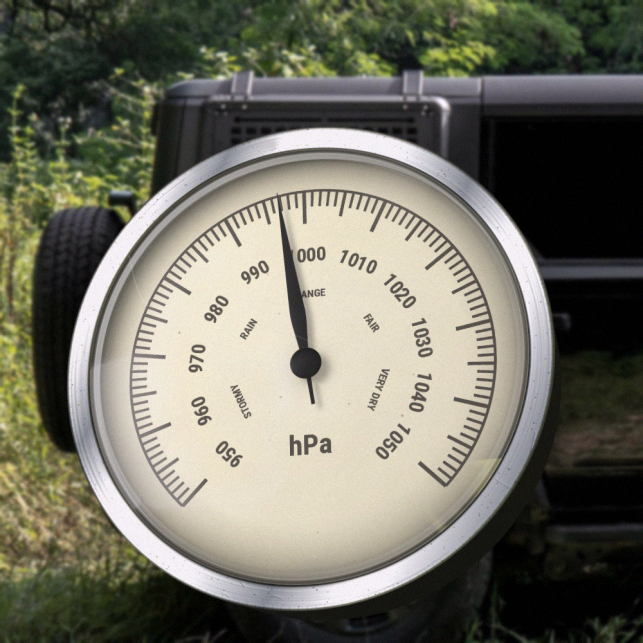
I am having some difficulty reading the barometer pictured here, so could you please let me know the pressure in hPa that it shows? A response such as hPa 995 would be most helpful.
hPa 997
